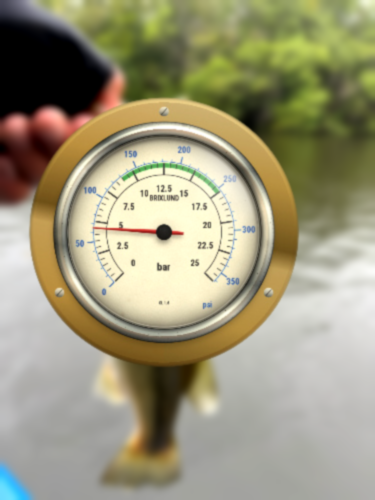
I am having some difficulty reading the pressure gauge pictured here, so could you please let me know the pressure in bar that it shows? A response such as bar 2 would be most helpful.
bar 4.5
